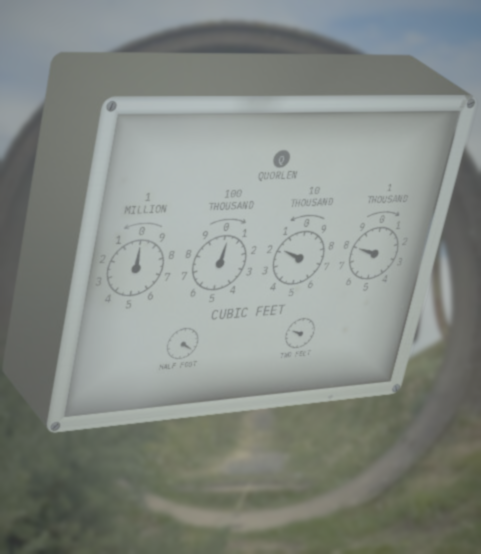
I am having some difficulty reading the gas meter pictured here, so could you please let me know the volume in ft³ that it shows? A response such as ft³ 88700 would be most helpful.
ft³ 1800
